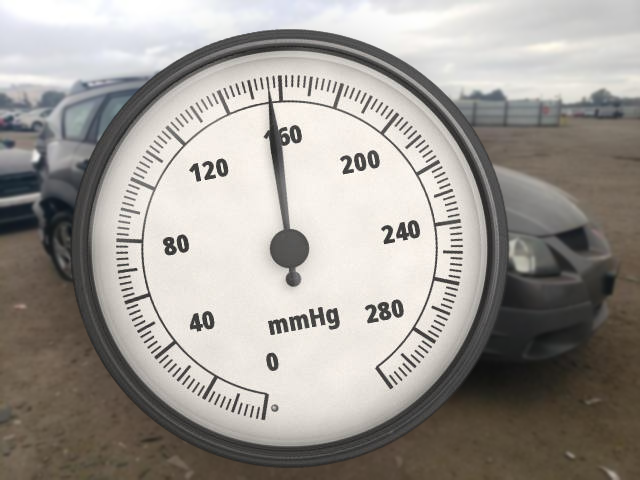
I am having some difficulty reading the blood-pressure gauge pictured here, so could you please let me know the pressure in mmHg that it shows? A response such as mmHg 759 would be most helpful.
mmHg 156
